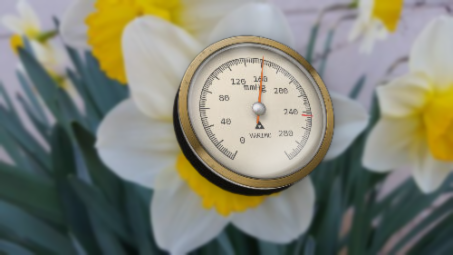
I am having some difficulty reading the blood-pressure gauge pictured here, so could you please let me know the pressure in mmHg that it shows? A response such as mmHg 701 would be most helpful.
mmHg 160
